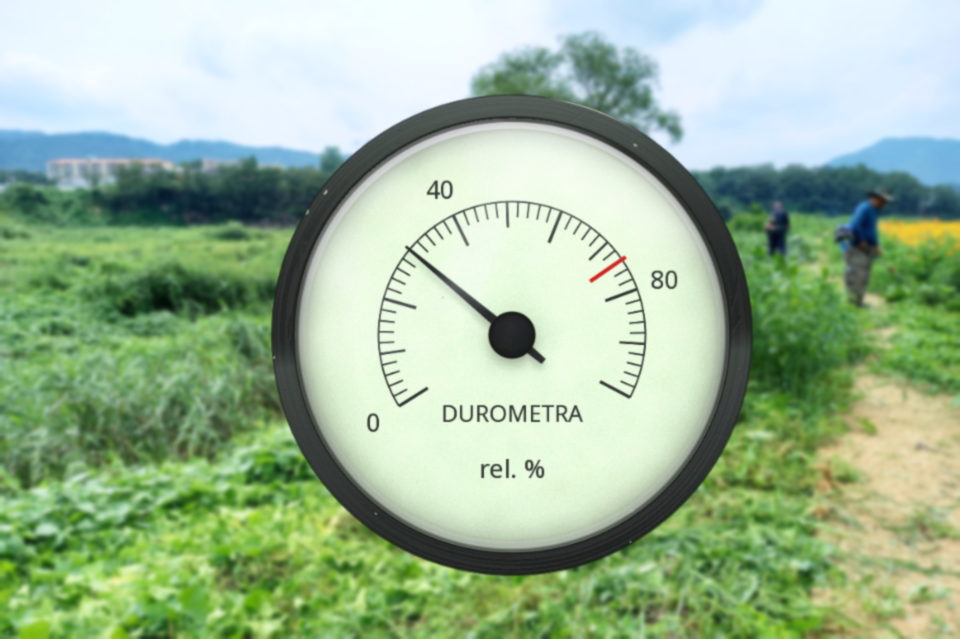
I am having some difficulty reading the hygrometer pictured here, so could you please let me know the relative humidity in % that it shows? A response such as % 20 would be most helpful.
% 30
